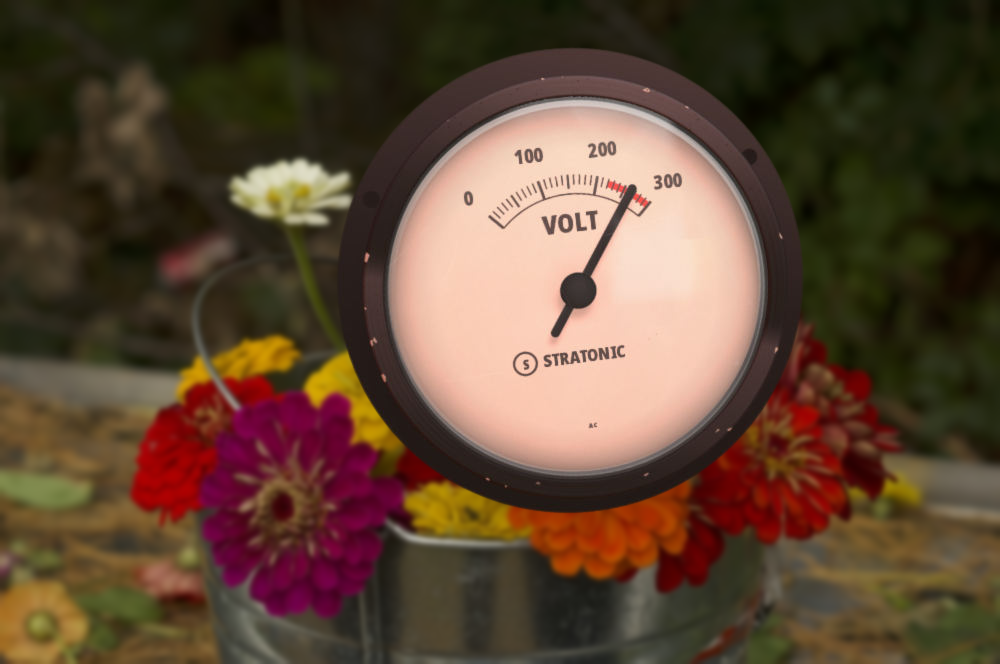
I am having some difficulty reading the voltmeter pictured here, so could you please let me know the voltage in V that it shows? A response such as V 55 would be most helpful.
V 260
